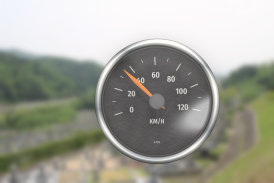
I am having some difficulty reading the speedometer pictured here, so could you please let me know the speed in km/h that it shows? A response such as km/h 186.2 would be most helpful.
km/h 35
